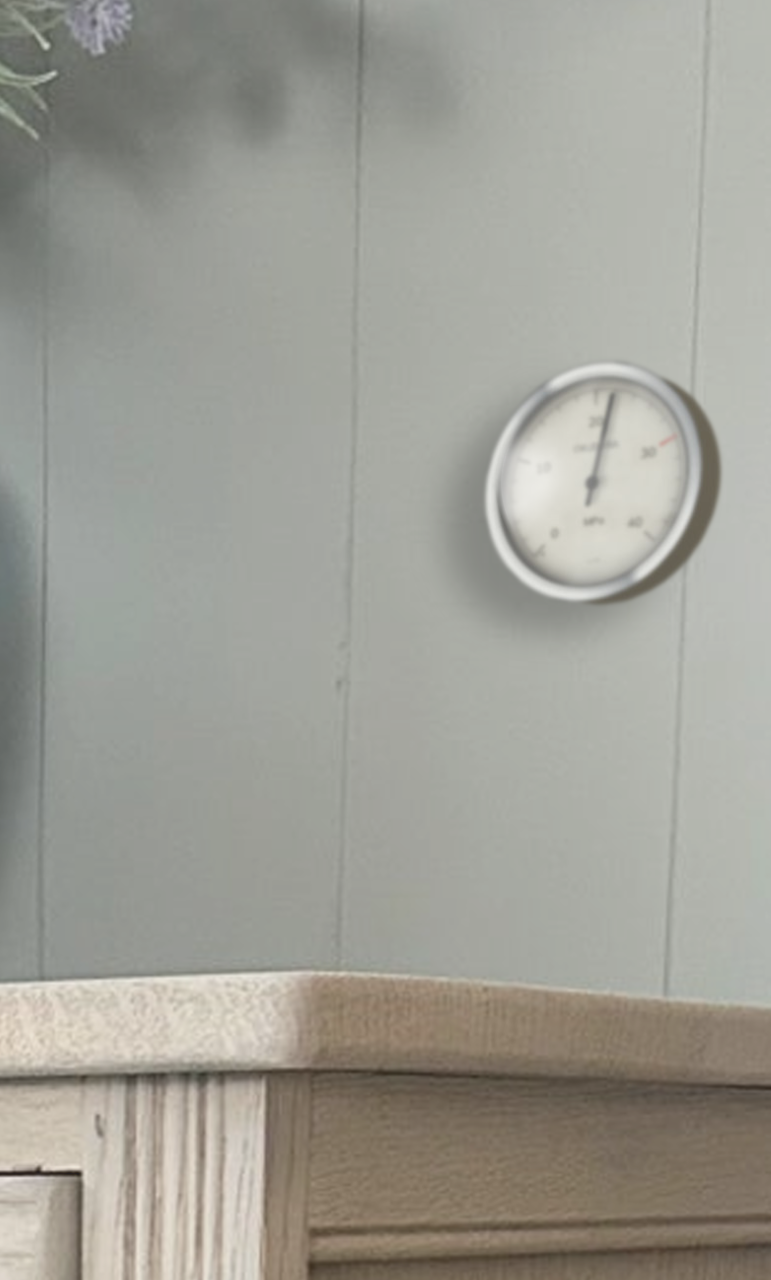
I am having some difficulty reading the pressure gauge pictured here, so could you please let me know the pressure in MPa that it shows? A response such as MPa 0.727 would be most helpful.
MPa 22
